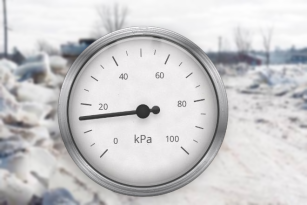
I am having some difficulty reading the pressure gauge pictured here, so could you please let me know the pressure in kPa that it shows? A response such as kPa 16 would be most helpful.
kPa 15
